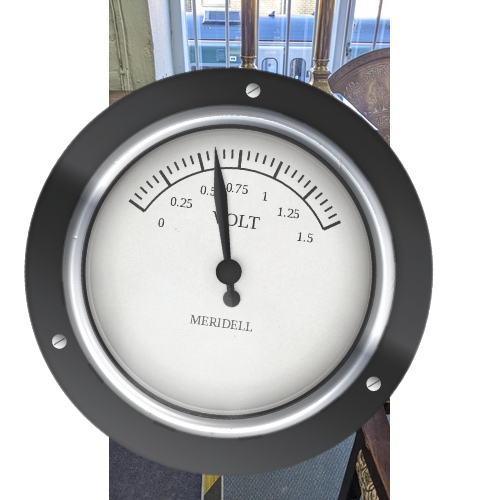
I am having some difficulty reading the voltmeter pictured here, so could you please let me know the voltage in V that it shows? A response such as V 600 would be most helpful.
V 0.6
